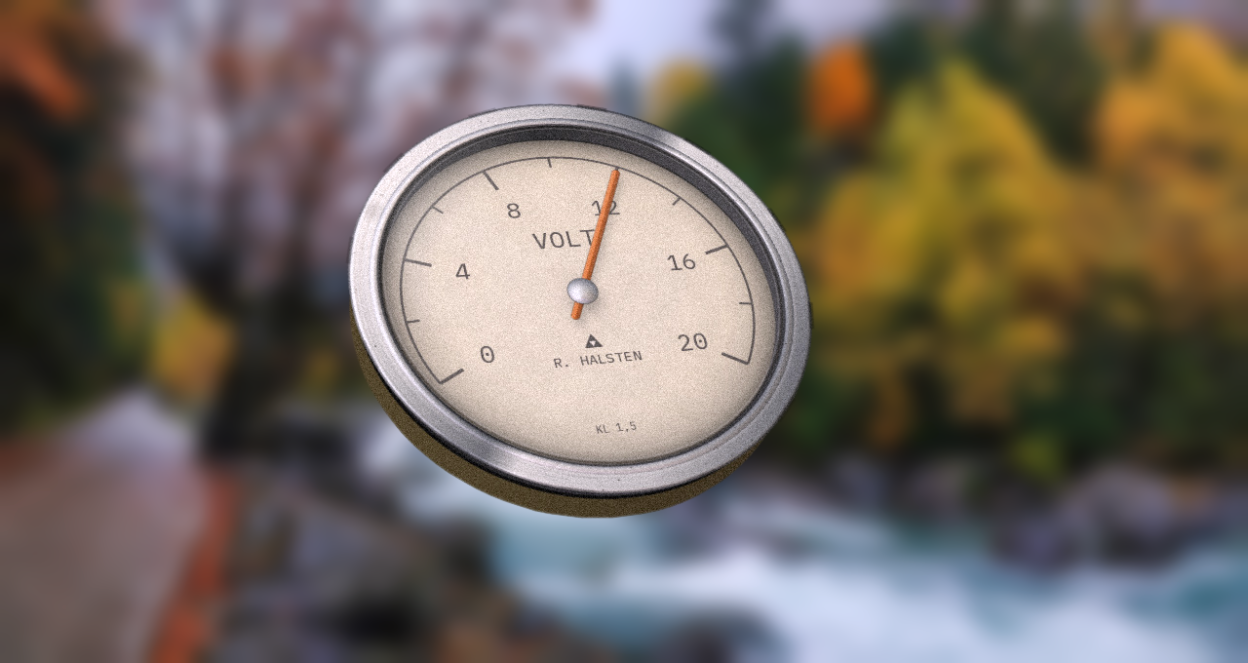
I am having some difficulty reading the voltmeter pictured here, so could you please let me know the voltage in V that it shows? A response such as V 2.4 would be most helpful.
V 12
